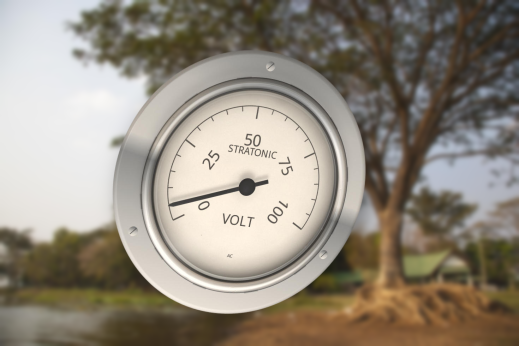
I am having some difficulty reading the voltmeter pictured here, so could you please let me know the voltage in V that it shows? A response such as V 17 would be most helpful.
V 5
